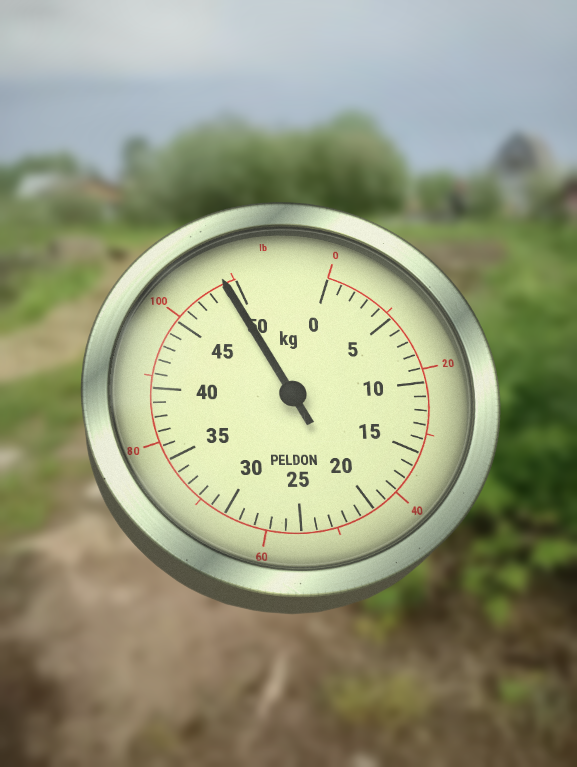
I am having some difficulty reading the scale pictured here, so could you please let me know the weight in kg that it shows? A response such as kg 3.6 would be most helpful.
kg 49
